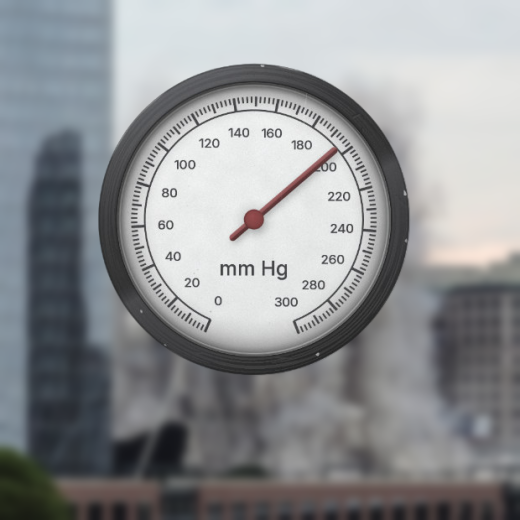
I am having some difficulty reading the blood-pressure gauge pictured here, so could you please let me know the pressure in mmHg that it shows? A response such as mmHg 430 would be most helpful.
mmHg 196
